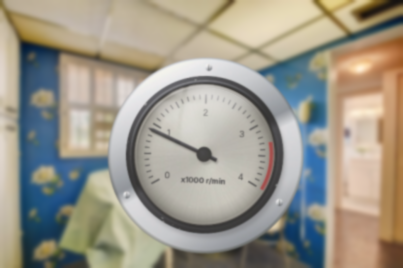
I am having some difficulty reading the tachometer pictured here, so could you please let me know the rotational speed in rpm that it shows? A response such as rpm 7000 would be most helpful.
rpm 900
